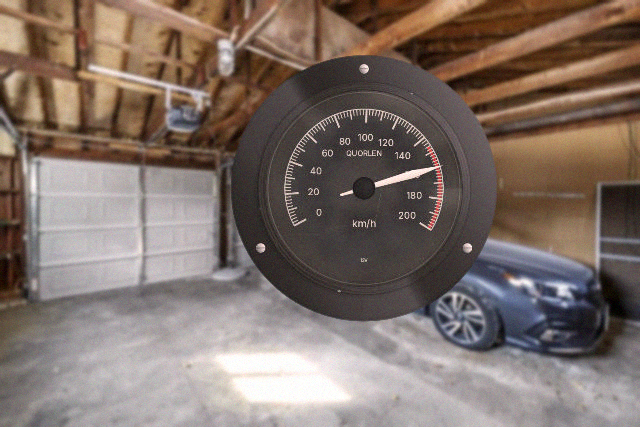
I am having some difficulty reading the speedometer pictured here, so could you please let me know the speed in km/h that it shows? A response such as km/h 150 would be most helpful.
km/h 160
